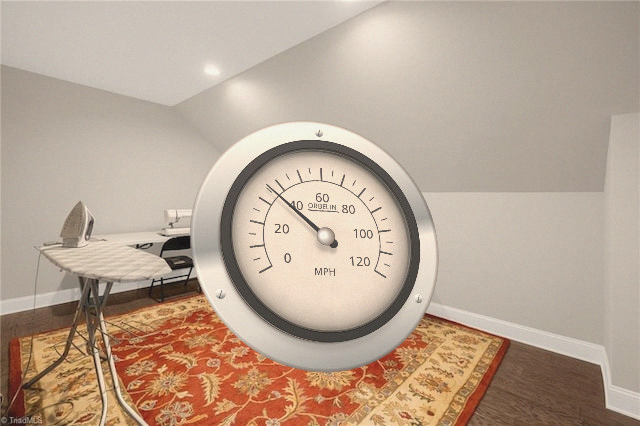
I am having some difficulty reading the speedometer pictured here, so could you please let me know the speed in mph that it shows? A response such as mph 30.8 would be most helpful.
mph 35
